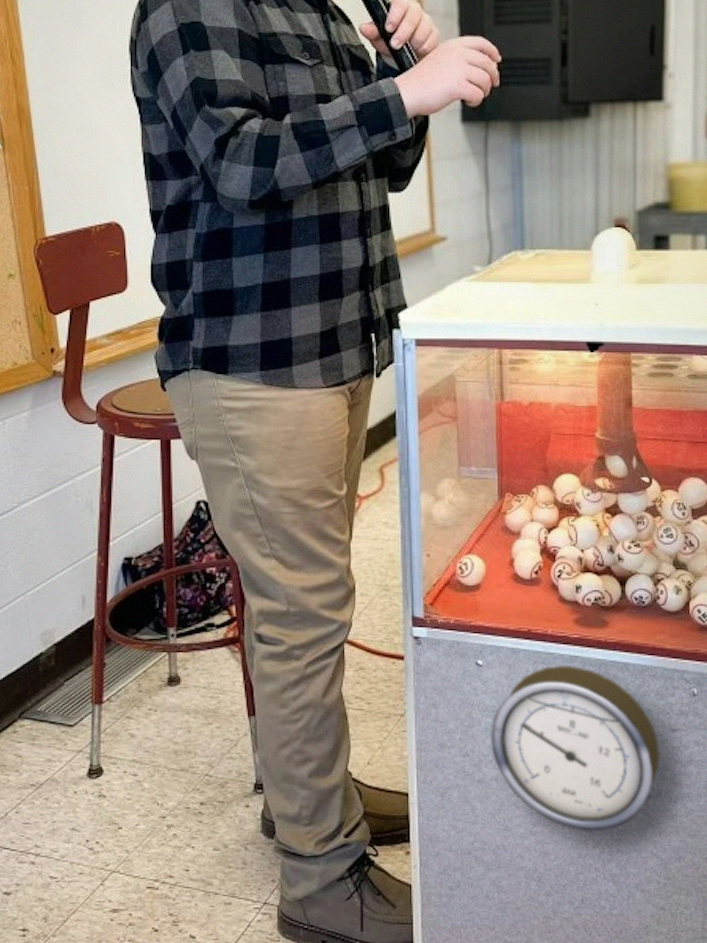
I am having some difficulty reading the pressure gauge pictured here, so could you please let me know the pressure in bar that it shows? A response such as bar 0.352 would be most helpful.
bar 4
